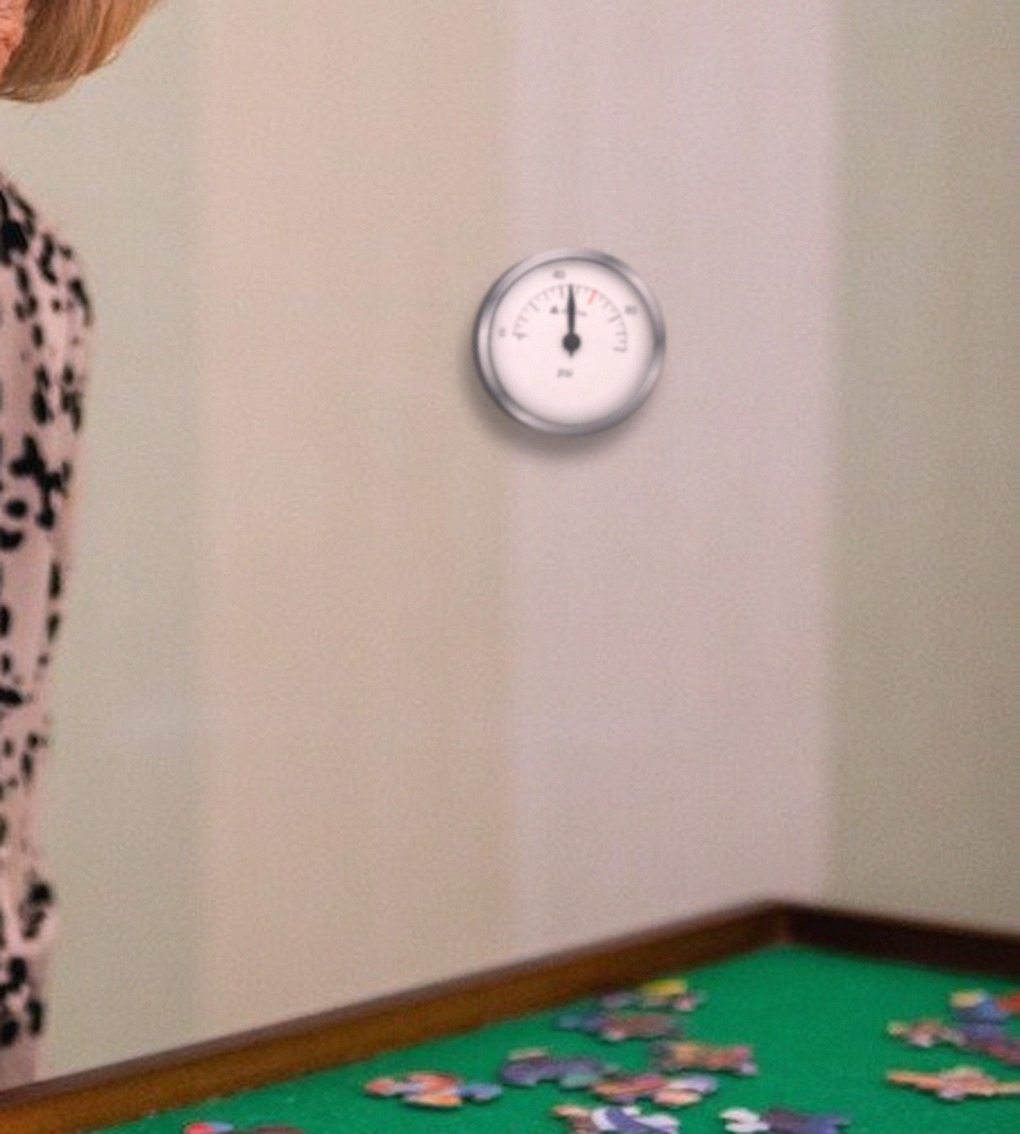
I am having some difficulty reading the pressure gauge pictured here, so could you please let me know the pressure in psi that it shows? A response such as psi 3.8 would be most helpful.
psi 45
